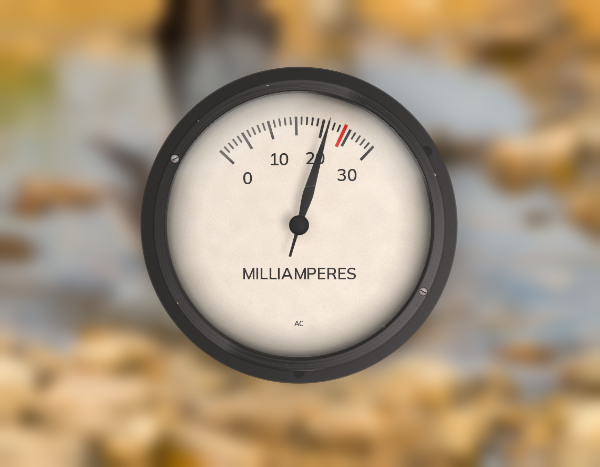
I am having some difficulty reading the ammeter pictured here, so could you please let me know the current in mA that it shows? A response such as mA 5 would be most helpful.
mA 21
